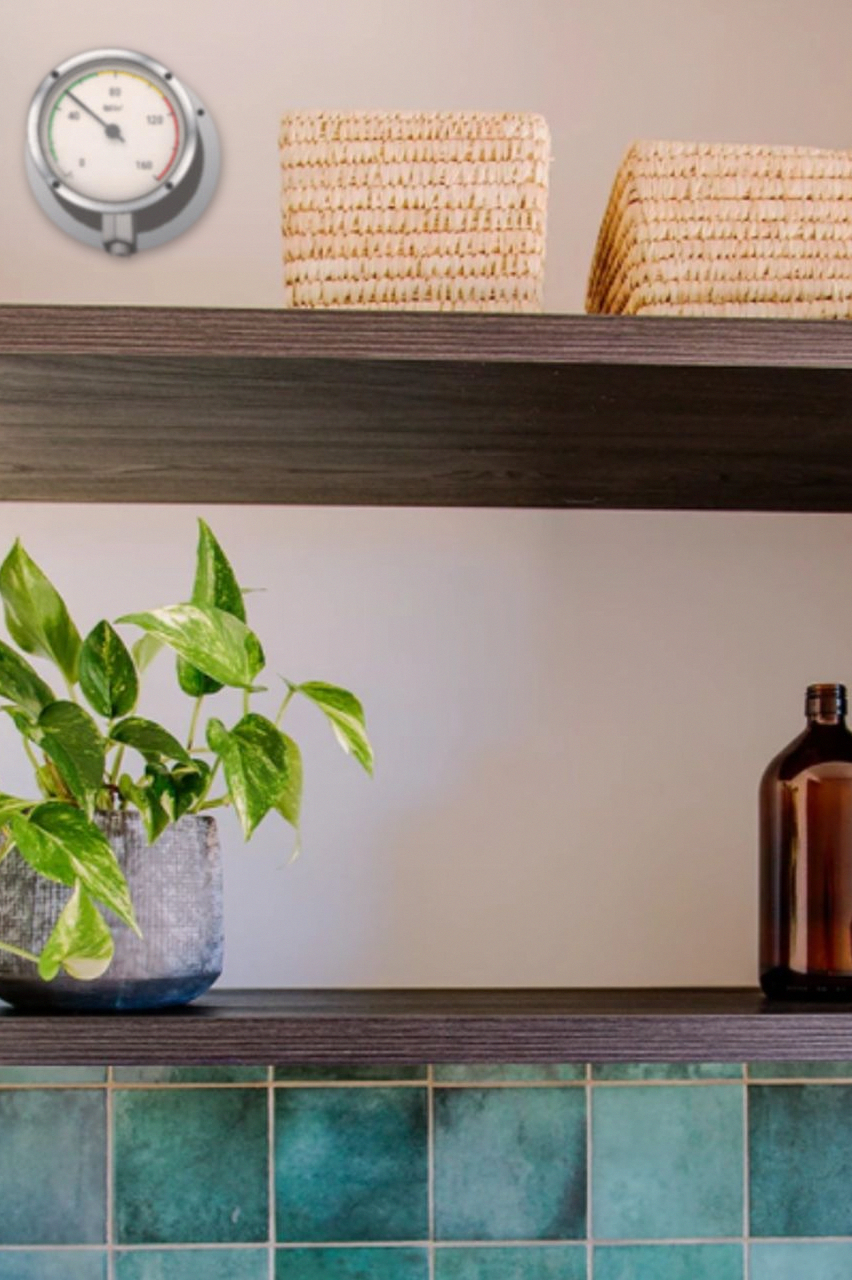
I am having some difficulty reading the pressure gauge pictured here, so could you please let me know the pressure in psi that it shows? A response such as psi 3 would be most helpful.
psi 50
